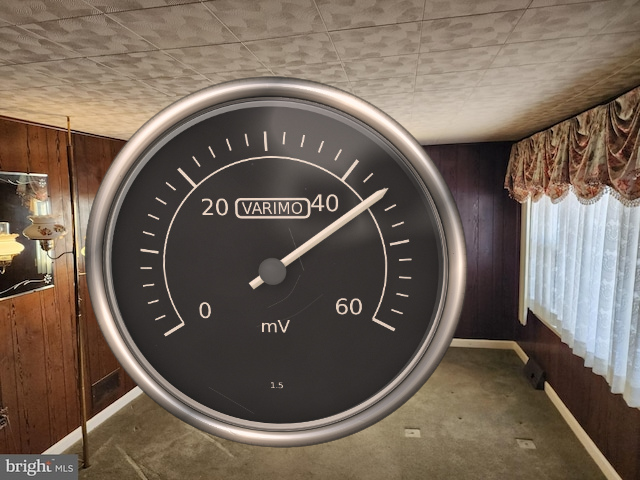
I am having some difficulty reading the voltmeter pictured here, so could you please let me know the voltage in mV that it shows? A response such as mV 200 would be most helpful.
mV 44
